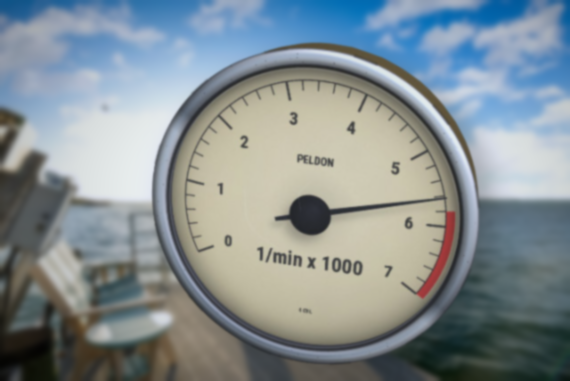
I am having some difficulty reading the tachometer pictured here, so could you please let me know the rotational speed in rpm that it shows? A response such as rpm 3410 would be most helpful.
rpm 5600
